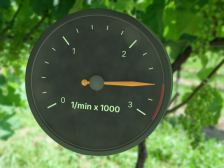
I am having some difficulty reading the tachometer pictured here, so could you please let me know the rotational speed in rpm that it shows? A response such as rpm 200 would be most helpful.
rpm 2600
